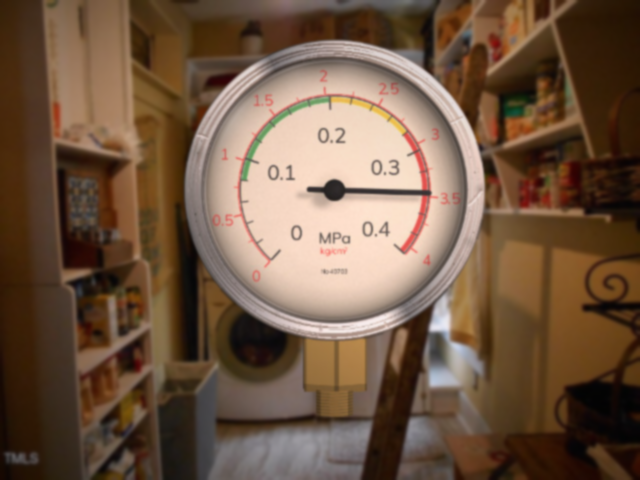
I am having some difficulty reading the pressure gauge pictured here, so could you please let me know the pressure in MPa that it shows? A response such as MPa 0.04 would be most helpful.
MPa 0.34
